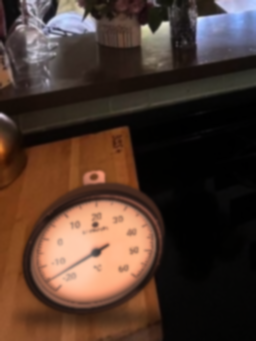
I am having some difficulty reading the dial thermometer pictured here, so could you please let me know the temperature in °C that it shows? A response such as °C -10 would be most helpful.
°C -15
